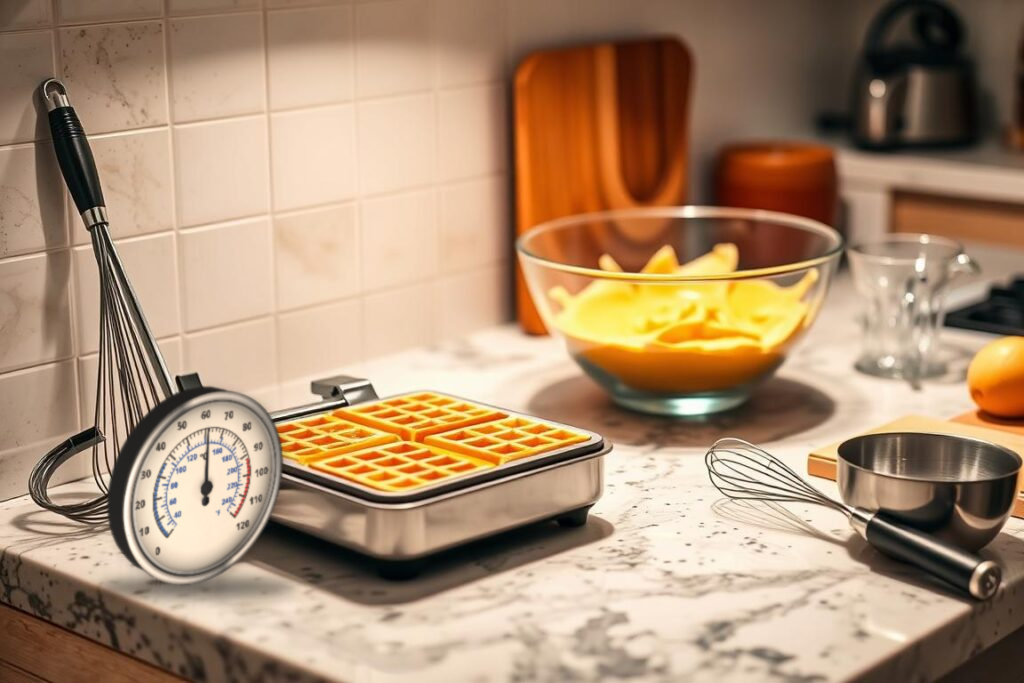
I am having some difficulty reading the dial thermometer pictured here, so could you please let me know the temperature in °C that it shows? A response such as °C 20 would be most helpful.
°C 60
